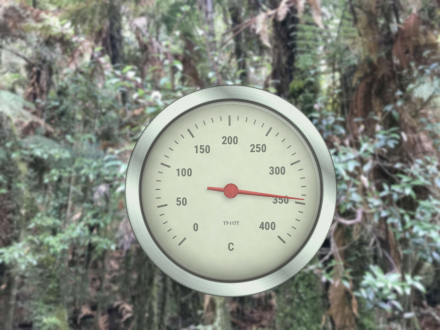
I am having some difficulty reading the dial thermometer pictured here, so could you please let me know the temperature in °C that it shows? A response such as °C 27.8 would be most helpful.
°C 345
